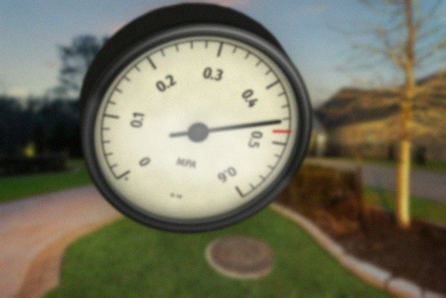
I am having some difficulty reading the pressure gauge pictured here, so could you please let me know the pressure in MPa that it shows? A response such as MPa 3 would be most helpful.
MPa 0.46
